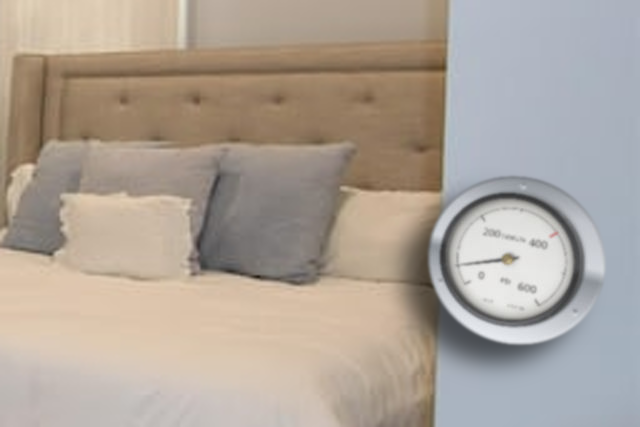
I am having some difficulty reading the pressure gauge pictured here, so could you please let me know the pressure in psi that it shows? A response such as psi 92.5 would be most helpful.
psi 50
